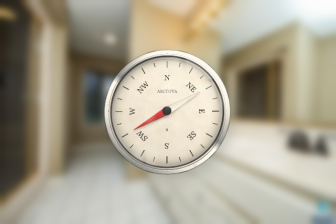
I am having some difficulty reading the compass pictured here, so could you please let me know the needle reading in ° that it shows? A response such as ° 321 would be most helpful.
° 240
